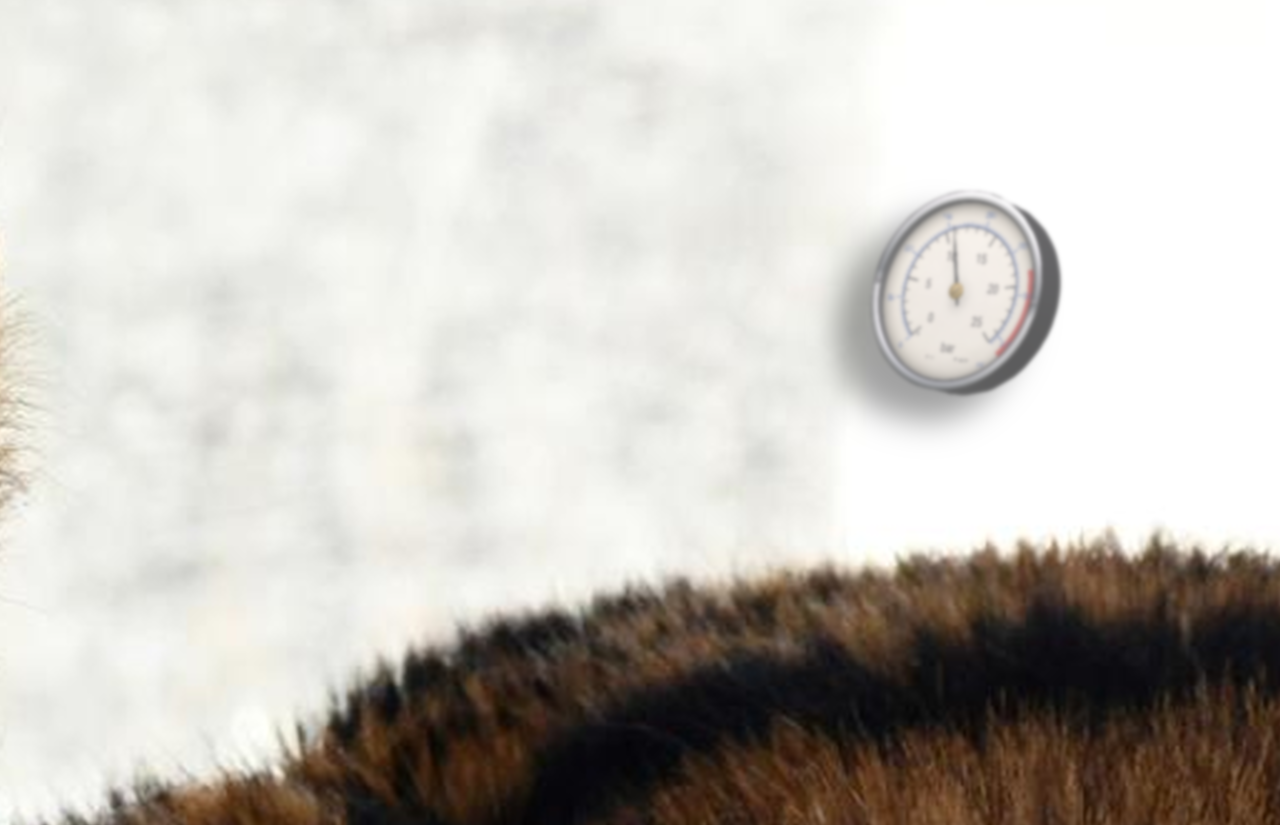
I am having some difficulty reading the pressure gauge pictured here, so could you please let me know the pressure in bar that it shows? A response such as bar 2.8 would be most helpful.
bar 11
